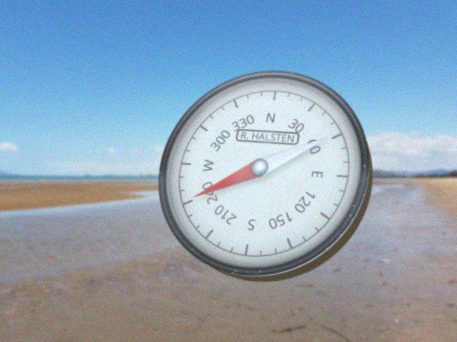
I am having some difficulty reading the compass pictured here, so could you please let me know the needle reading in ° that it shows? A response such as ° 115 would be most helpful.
° 240
